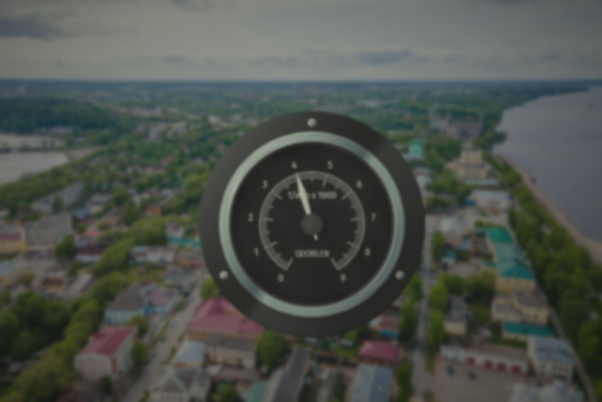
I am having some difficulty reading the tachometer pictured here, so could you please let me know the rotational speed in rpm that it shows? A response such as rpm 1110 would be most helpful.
rpm 4000
